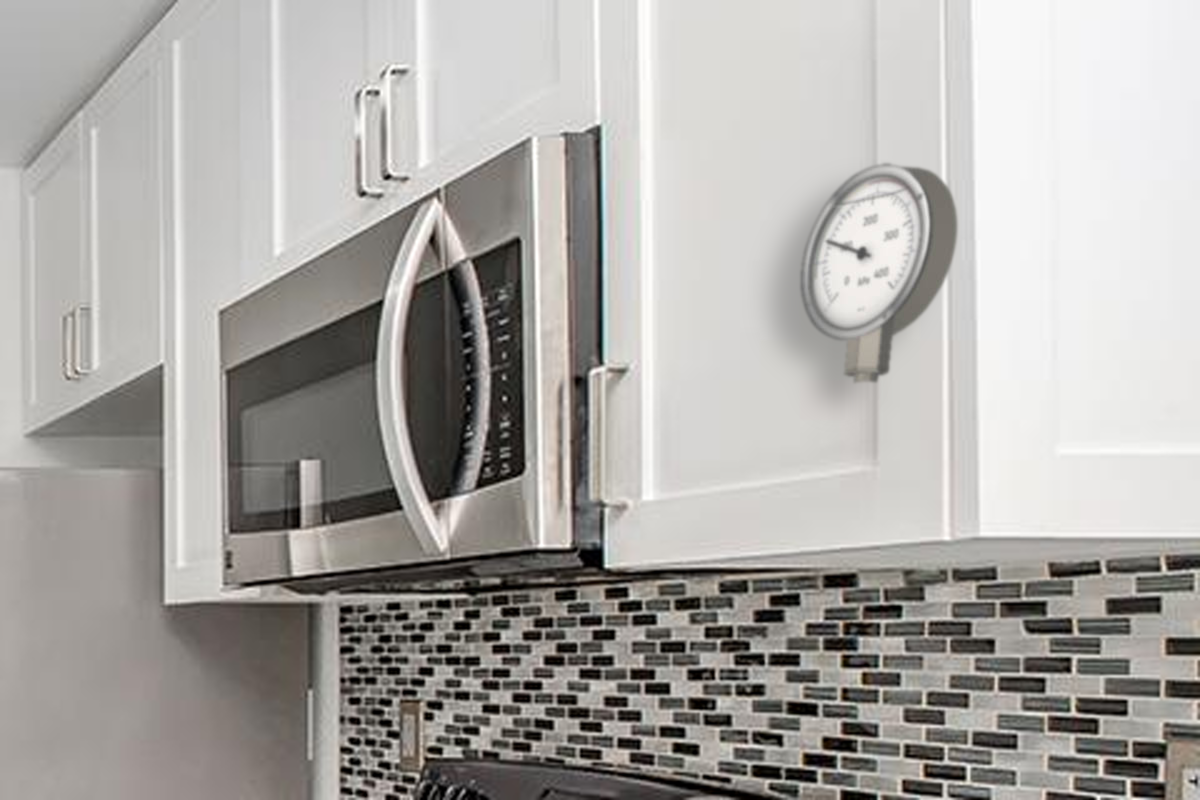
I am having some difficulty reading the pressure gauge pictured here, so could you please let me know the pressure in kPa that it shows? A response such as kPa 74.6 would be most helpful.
kPa 100
